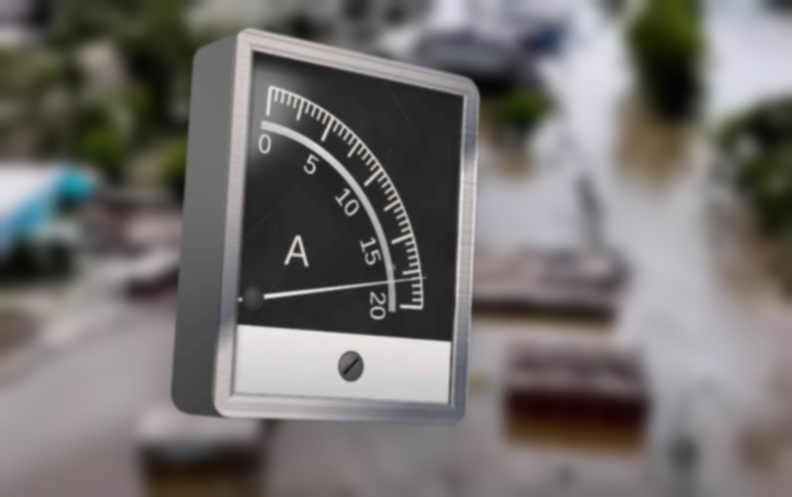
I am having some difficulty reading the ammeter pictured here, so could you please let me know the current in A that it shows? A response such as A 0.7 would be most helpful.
A 18
